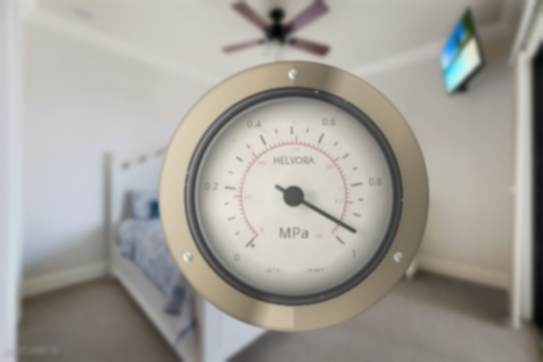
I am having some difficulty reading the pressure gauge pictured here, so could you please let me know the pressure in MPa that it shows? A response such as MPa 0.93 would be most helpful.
MPa 0.95
